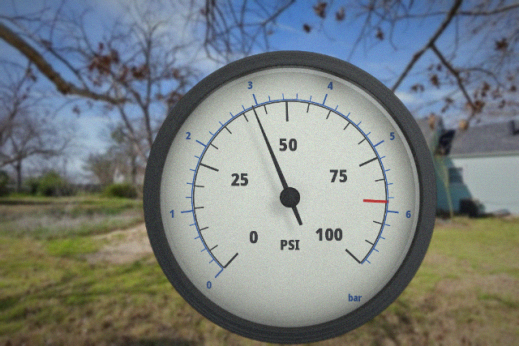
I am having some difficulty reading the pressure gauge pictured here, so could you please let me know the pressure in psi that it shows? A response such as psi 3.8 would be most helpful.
psi 42.5
